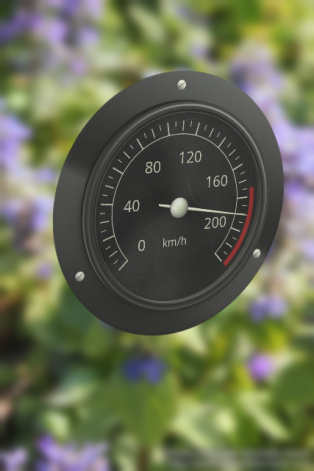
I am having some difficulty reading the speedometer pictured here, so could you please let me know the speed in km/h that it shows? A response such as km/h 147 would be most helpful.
km/h 190
